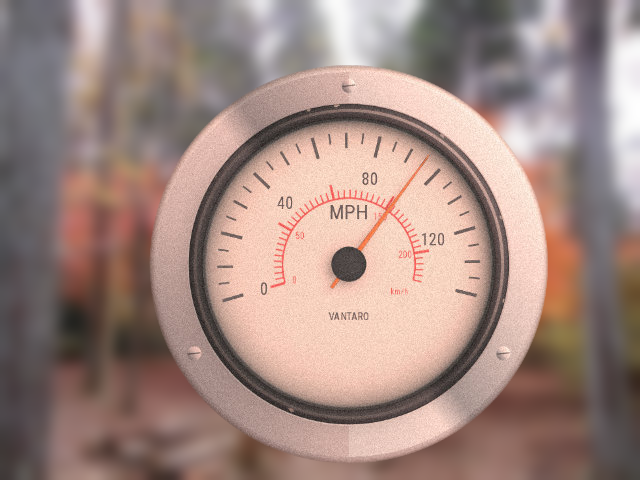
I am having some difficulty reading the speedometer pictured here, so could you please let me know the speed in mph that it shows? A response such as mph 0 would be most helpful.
mph 95
